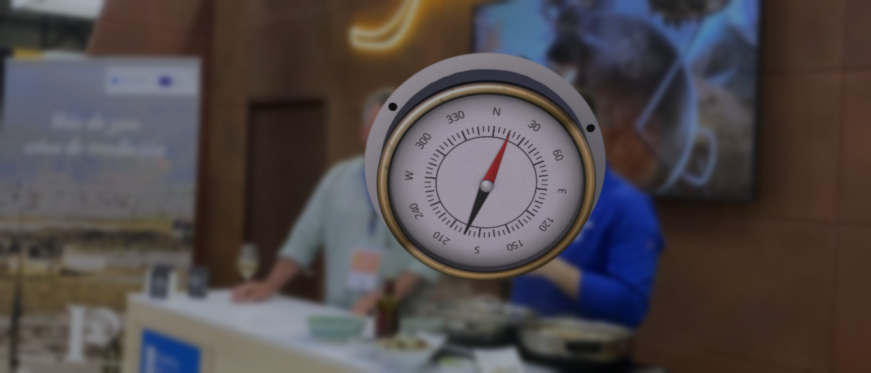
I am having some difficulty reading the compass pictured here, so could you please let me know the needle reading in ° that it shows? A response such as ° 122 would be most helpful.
° 15
